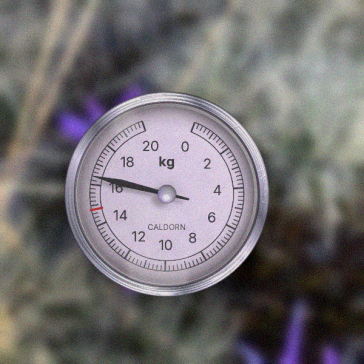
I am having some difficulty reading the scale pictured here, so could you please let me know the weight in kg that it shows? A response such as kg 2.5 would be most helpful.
kg 16.4
